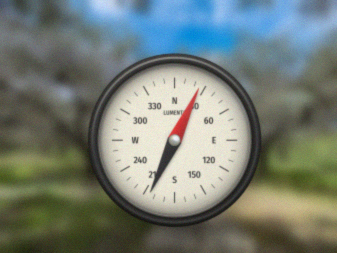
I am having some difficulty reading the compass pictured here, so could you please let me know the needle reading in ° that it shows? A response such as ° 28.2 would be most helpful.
° 25
